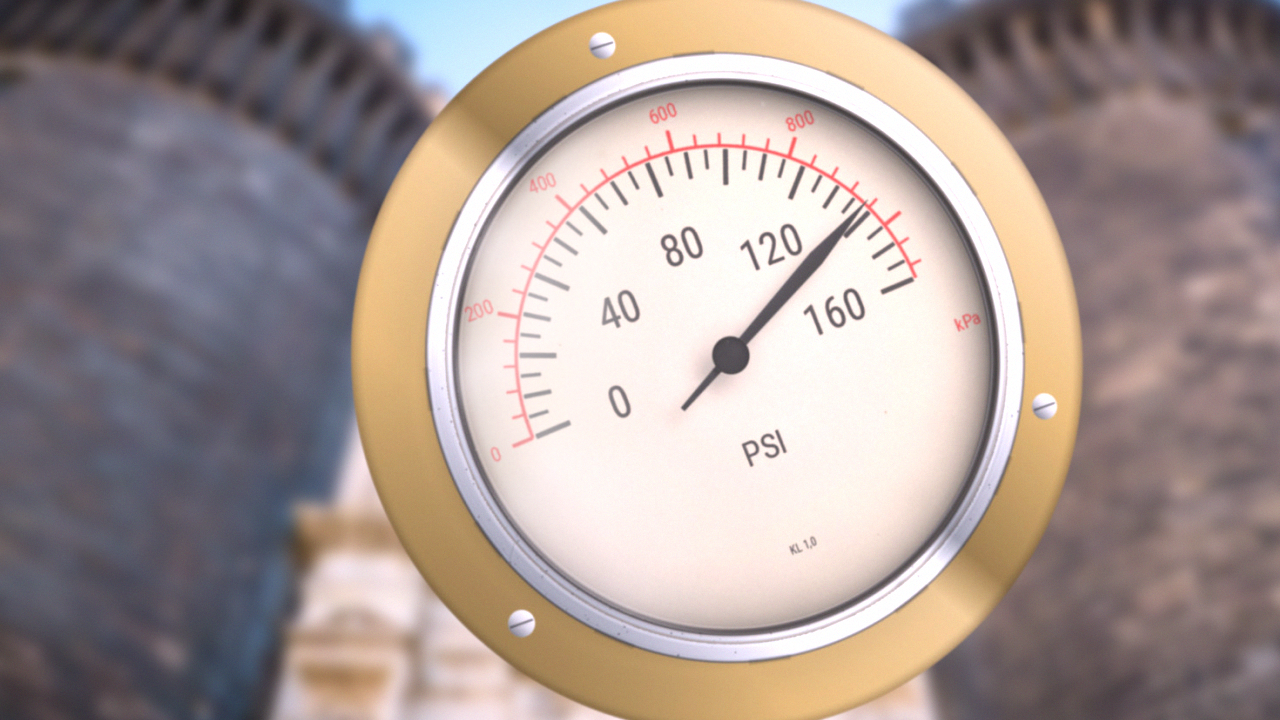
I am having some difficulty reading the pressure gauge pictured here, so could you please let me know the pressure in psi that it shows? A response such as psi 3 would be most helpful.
psi 137.5
